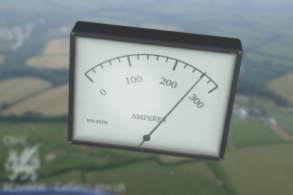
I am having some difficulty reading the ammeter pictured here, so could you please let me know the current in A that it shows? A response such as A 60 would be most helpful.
A 260
